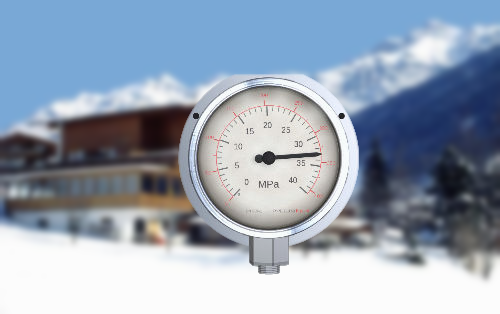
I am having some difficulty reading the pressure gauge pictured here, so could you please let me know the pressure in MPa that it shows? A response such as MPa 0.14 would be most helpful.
MPa 33
